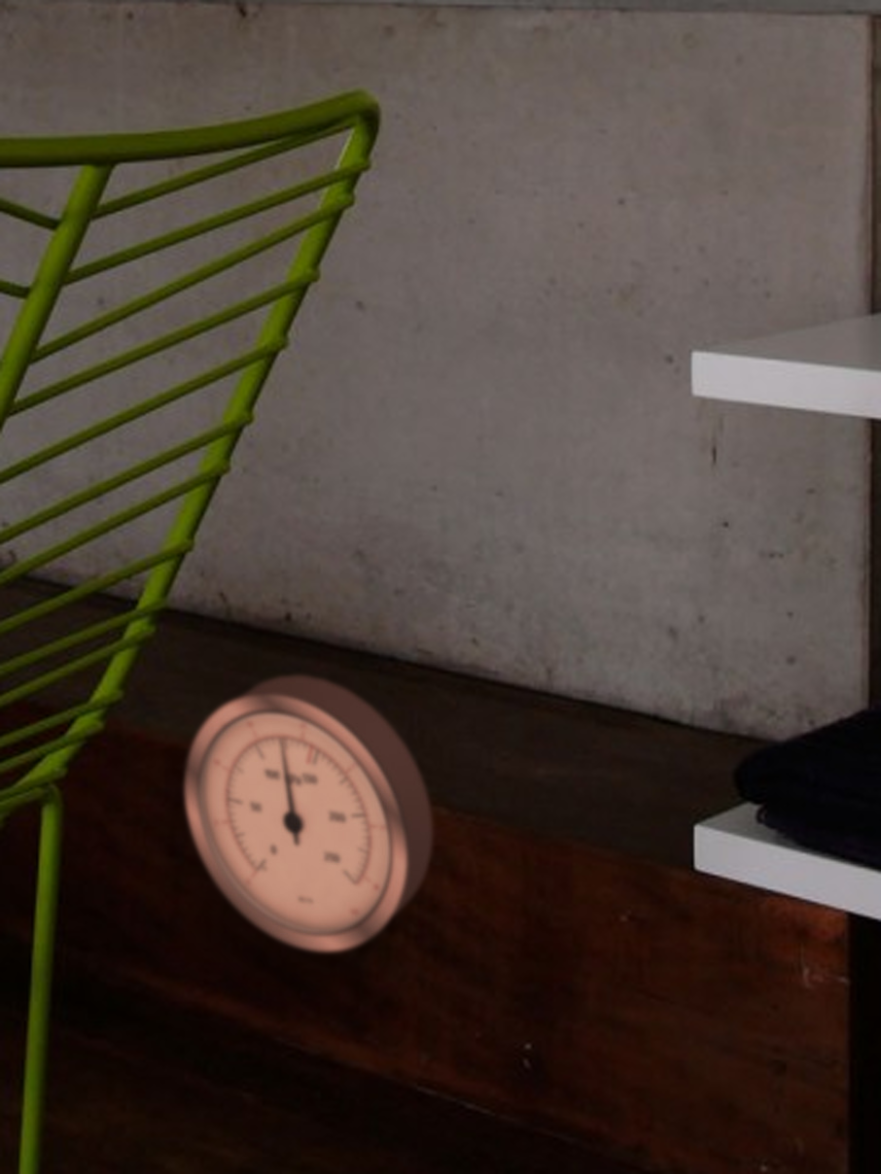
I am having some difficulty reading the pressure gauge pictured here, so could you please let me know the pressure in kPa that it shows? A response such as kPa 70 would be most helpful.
kPa 125
